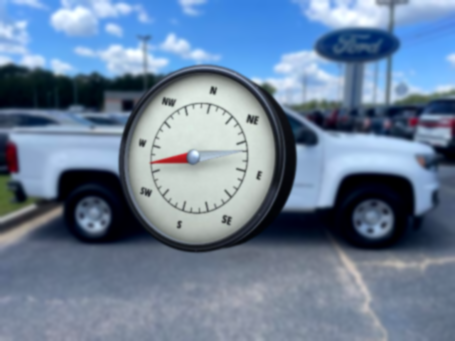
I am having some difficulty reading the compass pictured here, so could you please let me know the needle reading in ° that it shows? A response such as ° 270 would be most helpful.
° 250
